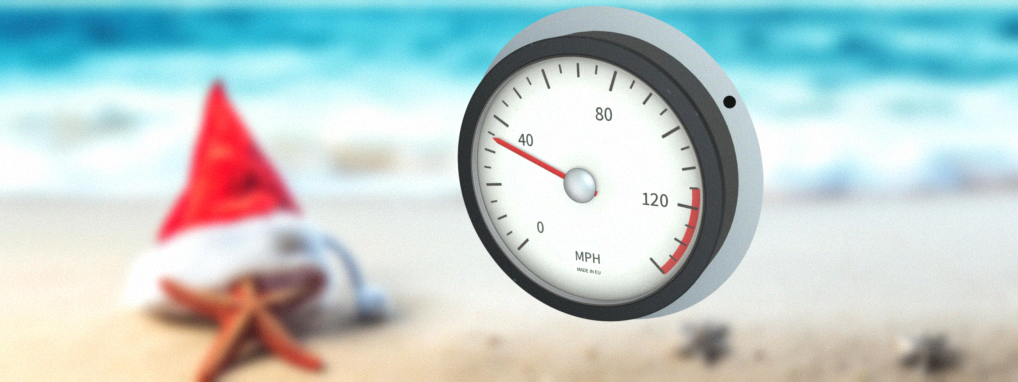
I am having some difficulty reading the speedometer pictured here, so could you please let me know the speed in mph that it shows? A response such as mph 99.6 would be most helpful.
mph 35
